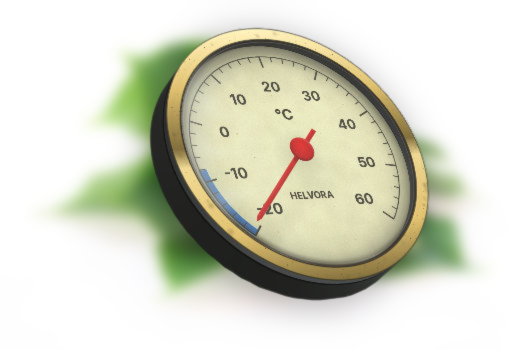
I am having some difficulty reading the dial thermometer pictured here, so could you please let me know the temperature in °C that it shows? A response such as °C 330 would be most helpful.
°C -19
